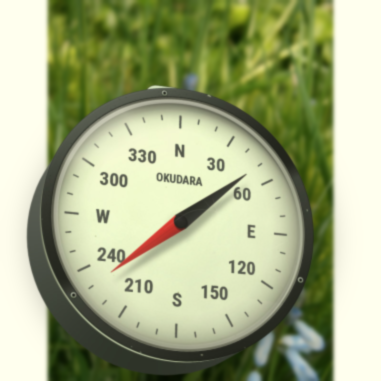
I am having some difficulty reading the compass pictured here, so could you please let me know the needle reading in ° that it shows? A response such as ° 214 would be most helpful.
° 230
